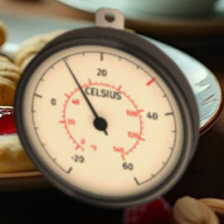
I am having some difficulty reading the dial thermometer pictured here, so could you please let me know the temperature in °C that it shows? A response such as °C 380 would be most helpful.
°C 12
